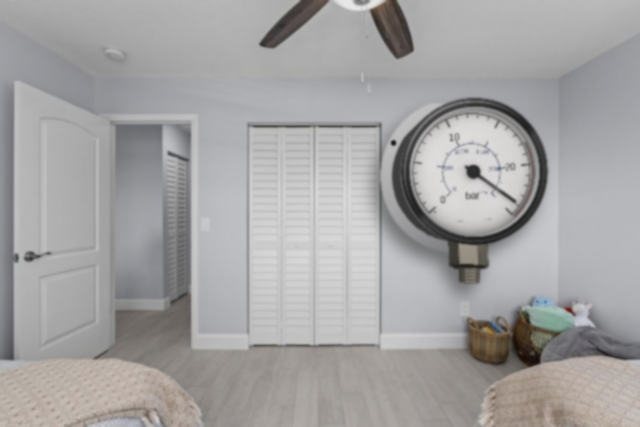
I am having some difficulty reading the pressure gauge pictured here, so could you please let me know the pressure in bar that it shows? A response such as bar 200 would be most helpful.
bar 24
